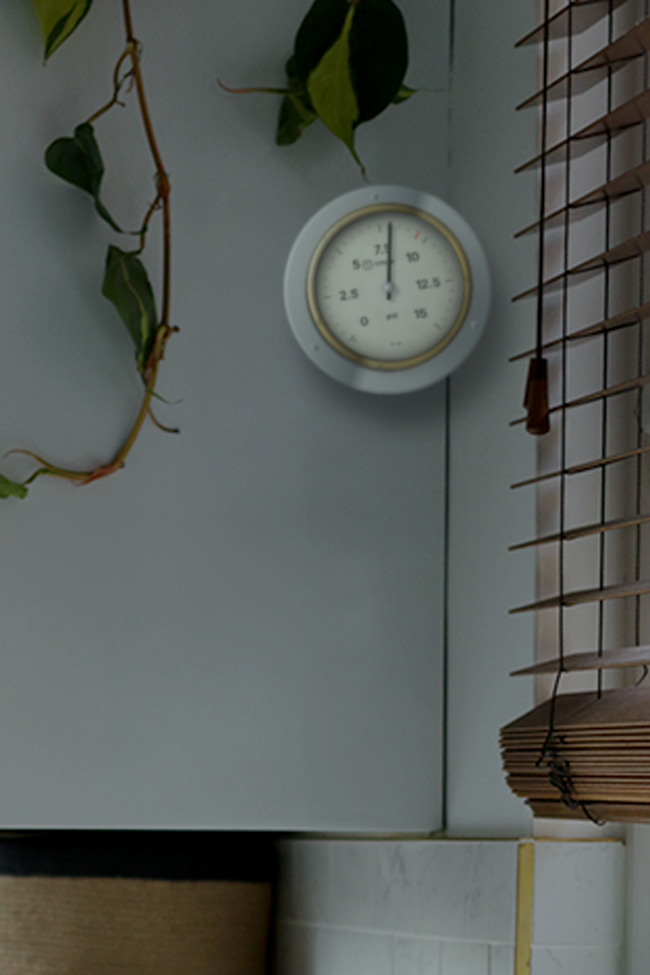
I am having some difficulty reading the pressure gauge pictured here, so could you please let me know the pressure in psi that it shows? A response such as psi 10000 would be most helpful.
psi 8
